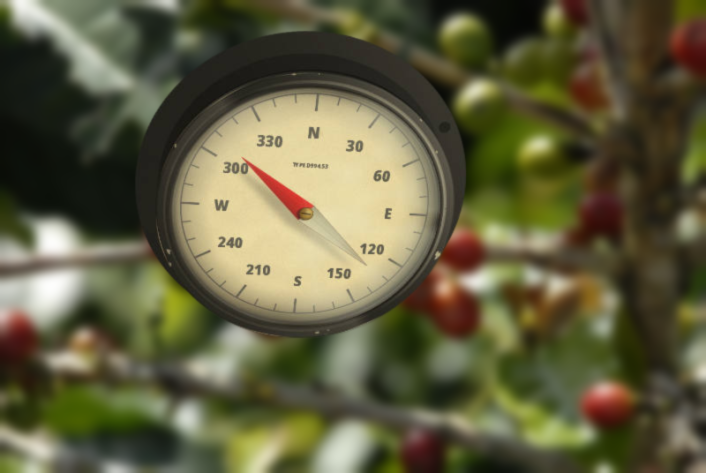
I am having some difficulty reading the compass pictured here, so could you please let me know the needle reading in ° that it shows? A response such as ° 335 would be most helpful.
° 310
